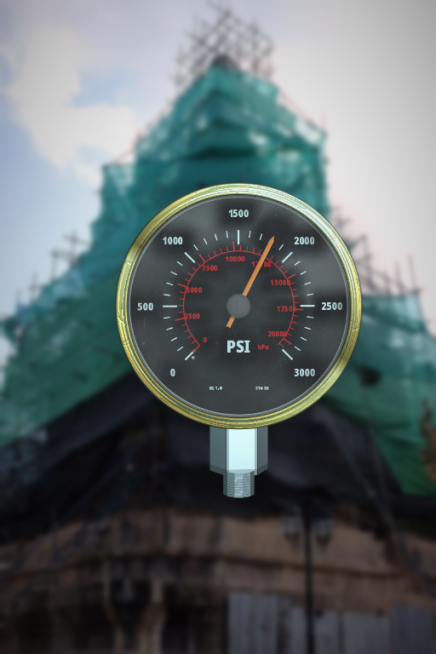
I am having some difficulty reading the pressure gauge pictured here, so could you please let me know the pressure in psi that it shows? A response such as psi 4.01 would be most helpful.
psi 1800
